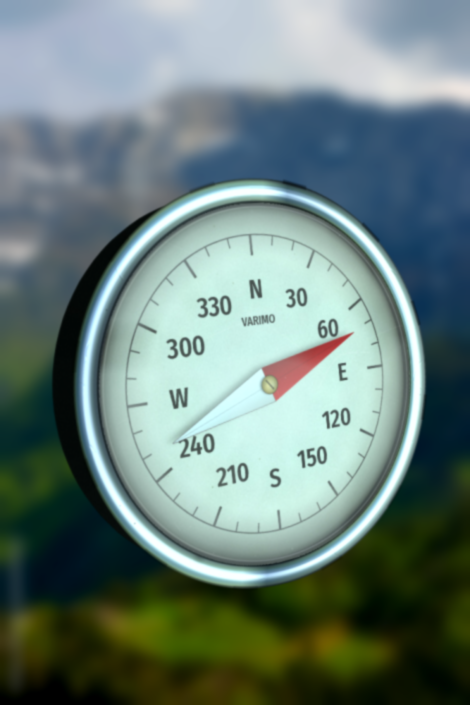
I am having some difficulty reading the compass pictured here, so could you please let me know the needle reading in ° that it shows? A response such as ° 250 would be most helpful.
° 70
